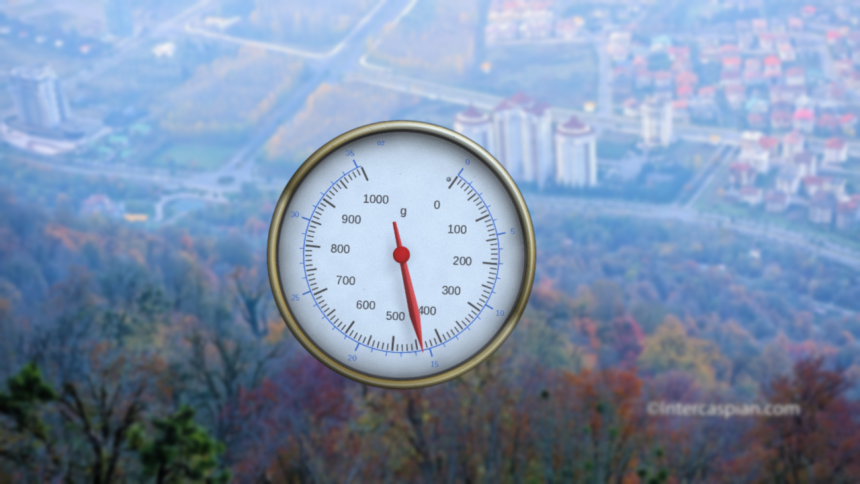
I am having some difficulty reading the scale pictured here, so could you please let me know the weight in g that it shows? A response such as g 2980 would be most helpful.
g 440
